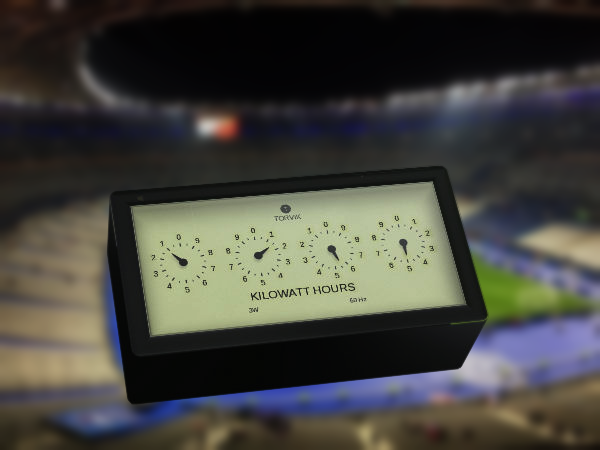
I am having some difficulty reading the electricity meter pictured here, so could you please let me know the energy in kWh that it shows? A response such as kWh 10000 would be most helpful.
kWh 1155
